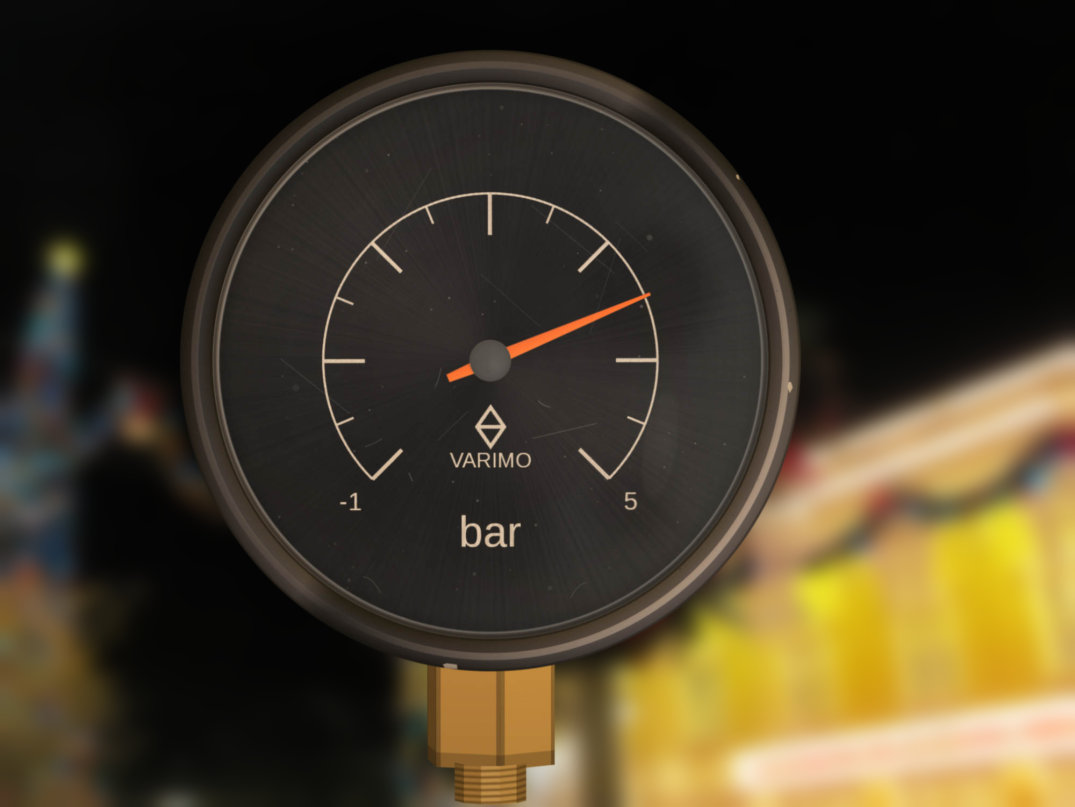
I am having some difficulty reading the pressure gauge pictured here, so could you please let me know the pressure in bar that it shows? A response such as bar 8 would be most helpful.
bar 3.5
